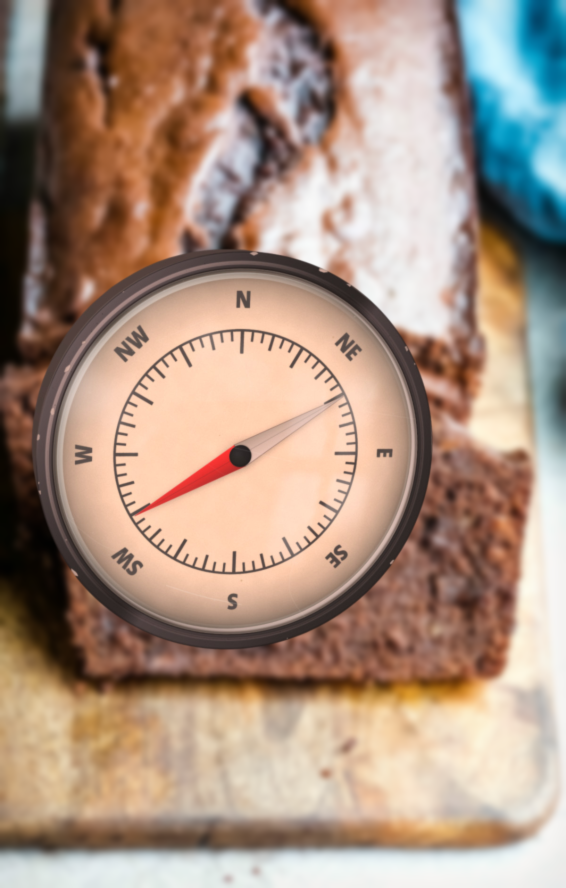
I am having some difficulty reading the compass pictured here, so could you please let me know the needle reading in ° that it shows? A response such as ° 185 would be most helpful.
° 240
